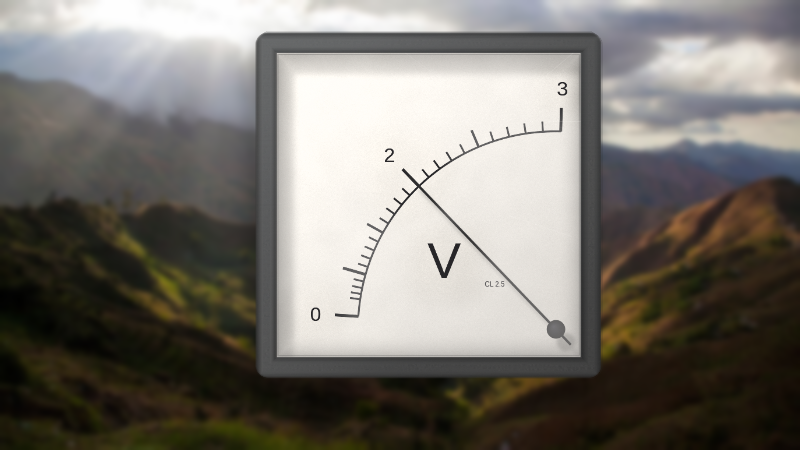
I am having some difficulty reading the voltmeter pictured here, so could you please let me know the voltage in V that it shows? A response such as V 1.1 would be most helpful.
V 2
